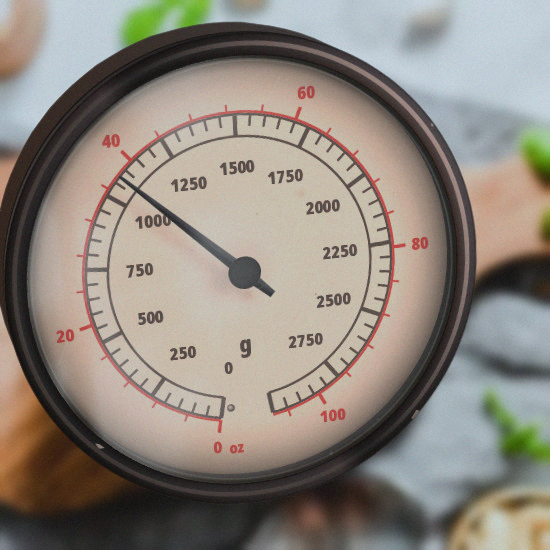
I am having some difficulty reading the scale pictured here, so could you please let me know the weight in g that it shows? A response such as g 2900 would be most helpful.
g 1075
